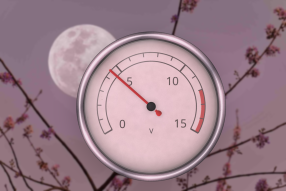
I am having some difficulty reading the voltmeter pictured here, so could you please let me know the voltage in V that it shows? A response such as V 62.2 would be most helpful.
V 4.5
